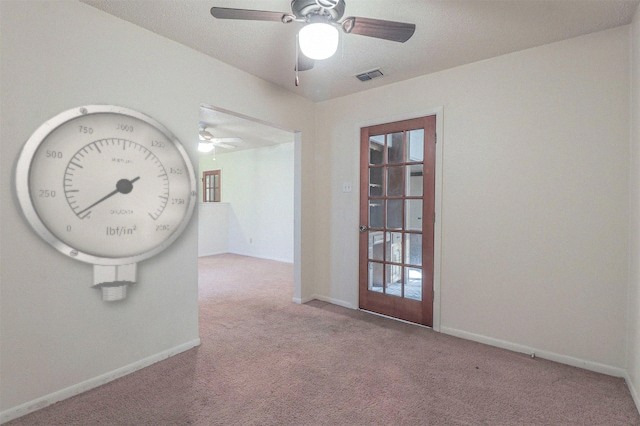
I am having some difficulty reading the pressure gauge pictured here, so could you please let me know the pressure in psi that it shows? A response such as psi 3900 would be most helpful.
psi 50
